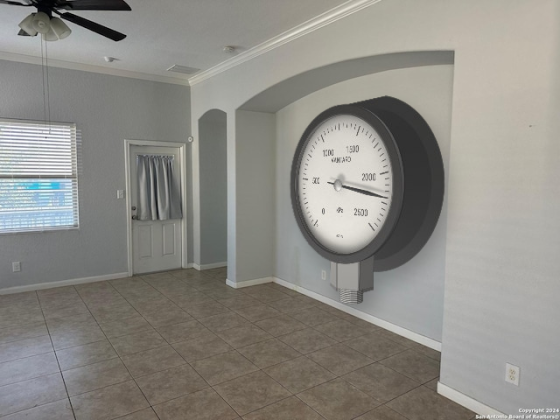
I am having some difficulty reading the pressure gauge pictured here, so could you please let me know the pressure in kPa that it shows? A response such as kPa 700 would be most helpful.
kPa 2200
